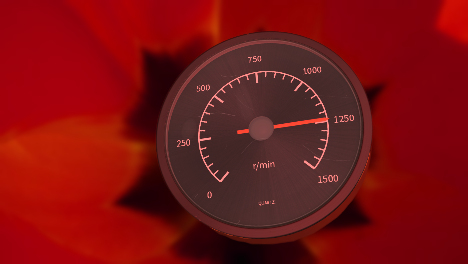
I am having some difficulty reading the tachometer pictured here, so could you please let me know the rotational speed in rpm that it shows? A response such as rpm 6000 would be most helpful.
rpm 1250
